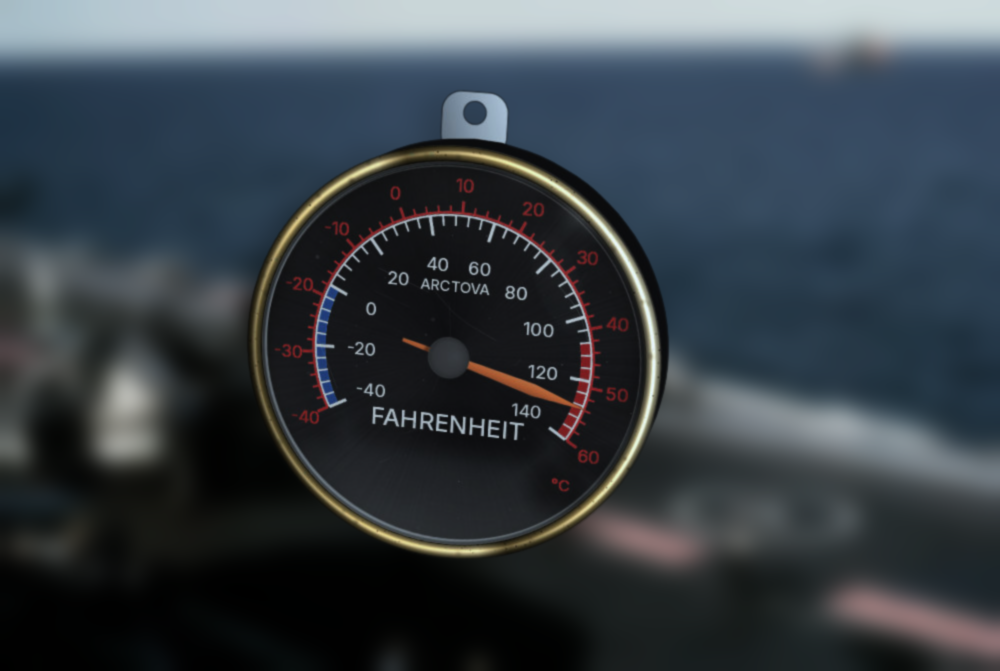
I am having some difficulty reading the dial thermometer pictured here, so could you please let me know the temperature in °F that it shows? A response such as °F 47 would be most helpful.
°F 128
